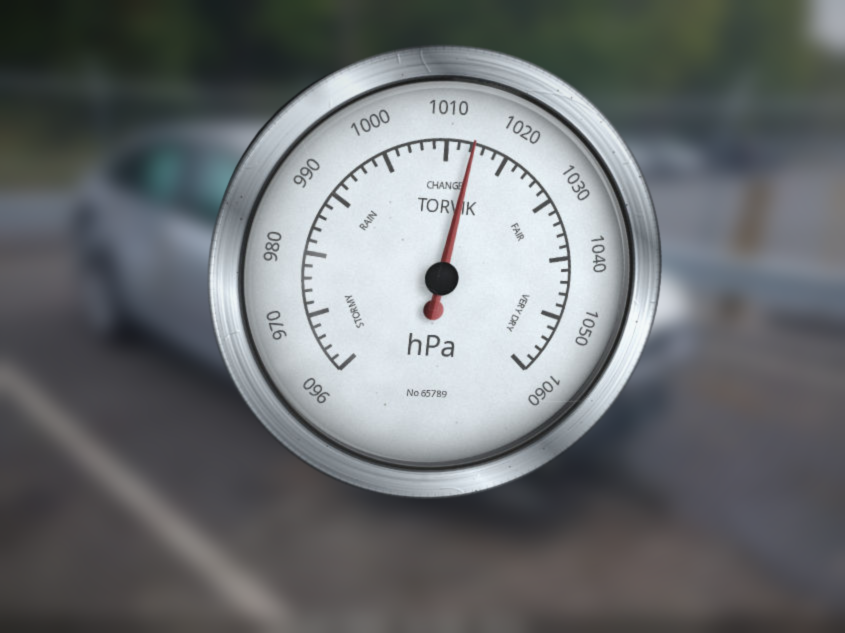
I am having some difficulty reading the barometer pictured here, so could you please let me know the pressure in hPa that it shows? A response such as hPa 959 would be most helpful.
hPa 1014
